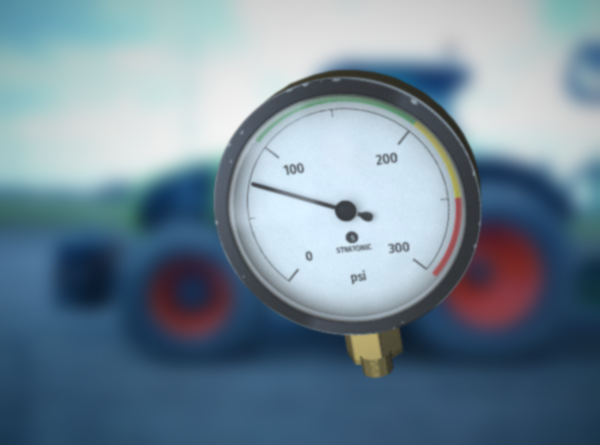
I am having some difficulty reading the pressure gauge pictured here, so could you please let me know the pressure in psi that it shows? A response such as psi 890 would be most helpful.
psi 75
